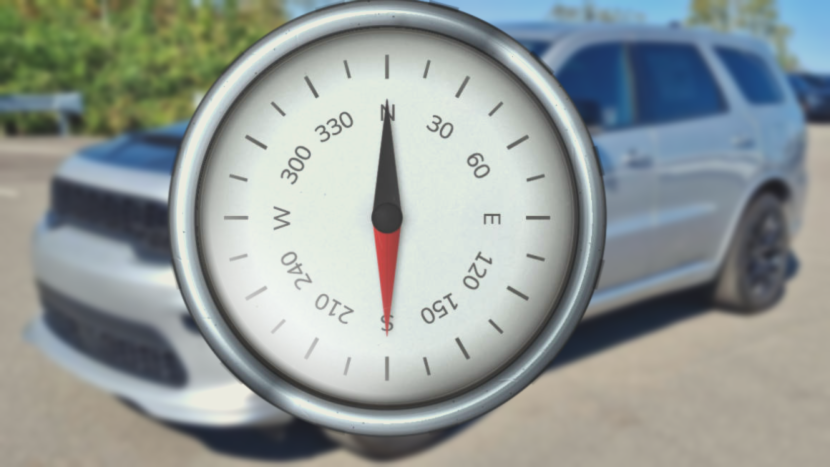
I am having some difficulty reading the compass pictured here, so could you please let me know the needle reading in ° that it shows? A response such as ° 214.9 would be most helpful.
° 180
